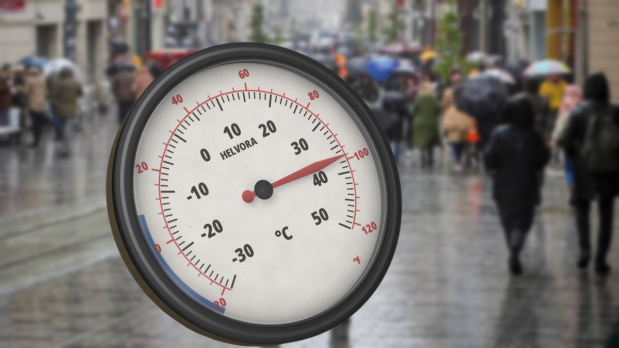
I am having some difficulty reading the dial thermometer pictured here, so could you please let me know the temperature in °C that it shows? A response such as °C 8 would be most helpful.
°C 37
